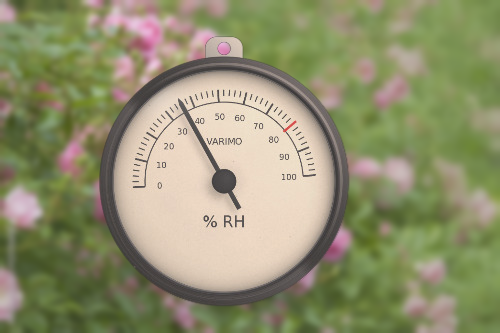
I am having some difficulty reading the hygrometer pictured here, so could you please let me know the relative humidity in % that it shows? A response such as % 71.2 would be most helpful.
% 36
